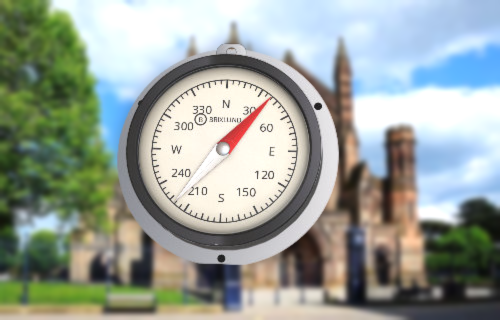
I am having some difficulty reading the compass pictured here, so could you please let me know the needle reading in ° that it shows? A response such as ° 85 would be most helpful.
° 40
